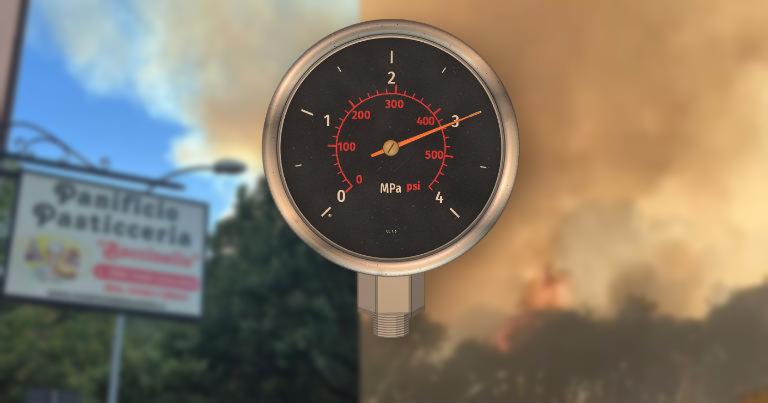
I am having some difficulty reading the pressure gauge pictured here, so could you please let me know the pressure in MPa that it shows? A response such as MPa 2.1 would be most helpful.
MPa 3
